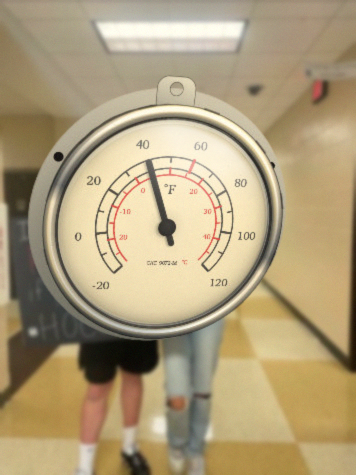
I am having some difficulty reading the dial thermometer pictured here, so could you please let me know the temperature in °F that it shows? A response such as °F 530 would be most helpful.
°F 40
